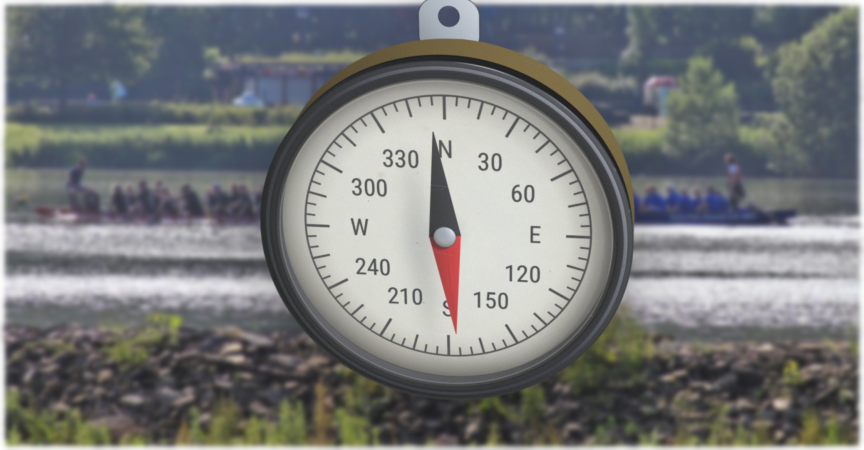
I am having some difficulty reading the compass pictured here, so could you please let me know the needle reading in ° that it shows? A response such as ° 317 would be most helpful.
° 175
